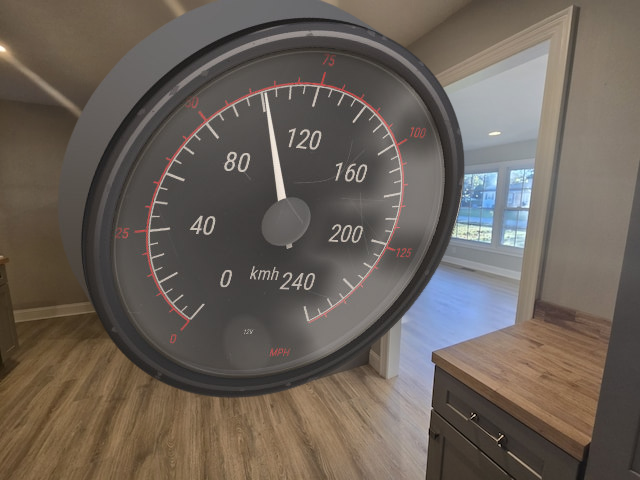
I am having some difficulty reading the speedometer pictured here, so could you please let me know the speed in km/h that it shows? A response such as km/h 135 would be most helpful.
km/h 100
